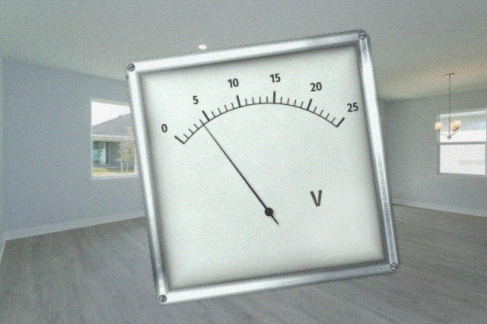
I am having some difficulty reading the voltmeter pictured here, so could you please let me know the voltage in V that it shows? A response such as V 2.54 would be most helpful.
V 4
